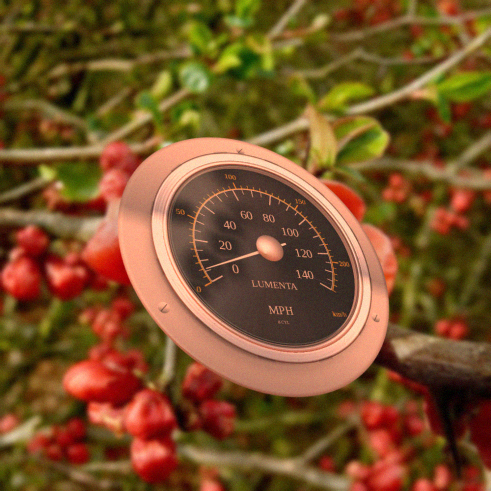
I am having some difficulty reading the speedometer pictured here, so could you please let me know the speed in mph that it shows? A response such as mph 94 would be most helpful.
mph 5
